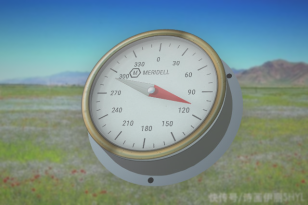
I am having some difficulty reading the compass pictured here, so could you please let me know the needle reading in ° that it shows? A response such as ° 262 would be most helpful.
° 110
